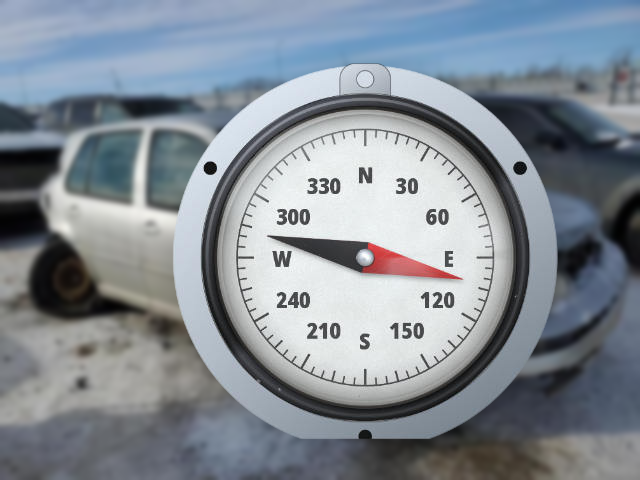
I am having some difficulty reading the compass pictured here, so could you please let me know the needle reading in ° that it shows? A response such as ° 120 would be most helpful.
° 102.5
